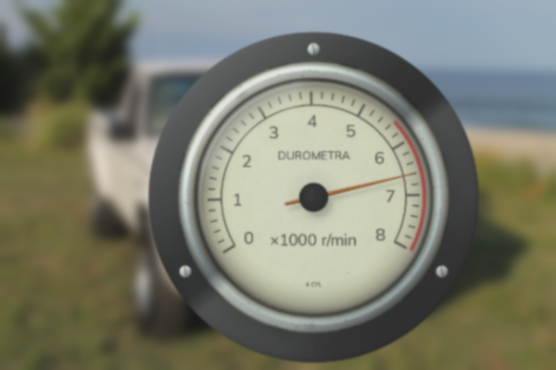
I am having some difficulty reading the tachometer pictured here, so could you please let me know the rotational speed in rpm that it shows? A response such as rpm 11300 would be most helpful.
rpm 6600
